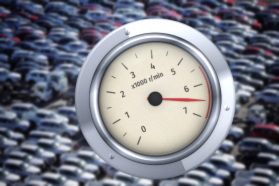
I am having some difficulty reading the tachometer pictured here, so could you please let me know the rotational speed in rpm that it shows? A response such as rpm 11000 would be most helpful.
rpm 6500
